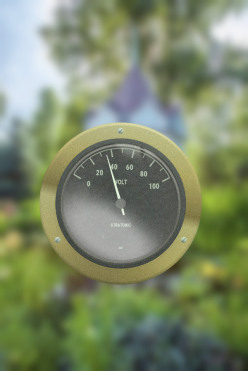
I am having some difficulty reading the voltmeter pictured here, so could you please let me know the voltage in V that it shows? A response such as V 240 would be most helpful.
V 35
